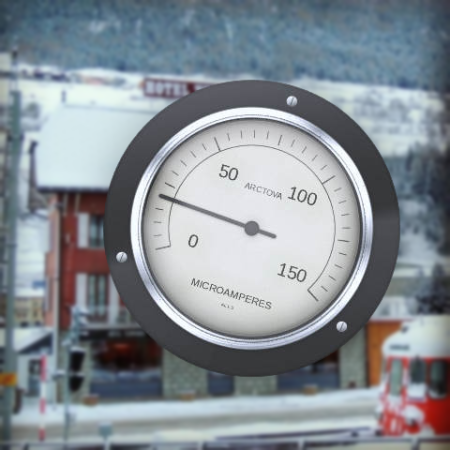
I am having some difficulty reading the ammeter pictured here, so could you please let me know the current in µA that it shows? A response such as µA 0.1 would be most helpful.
µA 20
